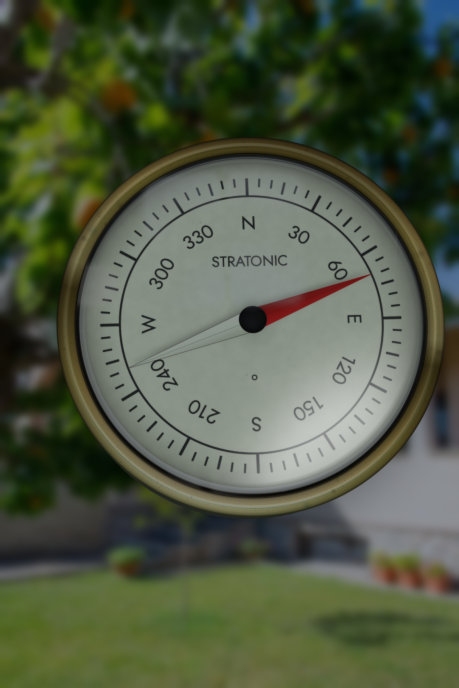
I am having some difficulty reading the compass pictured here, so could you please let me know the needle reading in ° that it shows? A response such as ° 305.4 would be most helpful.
° 70
